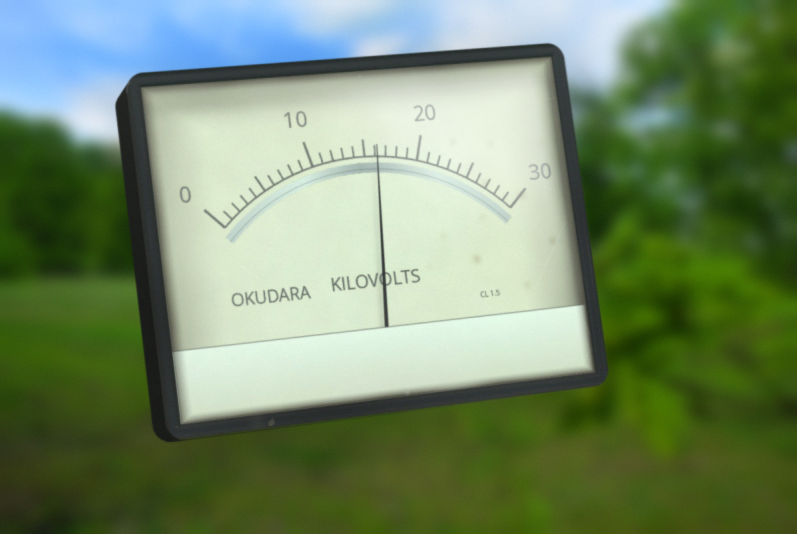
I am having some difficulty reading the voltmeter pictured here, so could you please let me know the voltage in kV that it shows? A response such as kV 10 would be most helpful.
kV 16
